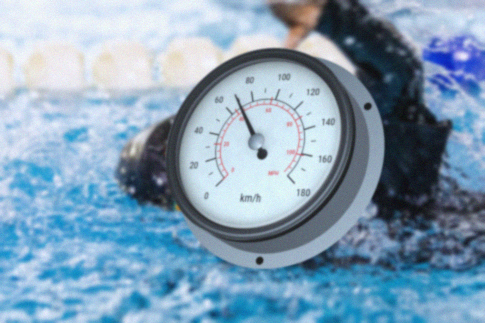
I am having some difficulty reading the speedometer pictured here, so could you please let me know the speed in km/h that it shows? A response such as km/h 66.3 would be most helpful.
km/h 70
